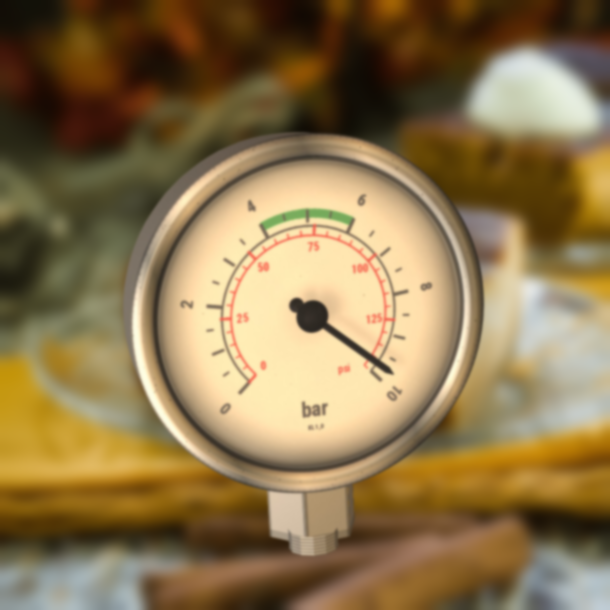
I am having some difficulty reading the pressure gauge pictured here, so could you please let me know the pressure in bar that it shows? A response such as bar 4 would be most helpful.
bar 9.75
